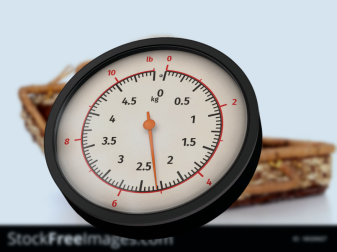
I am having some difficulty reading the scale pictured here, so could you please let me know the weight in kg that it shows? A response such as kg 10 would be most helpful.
kg 2.3
